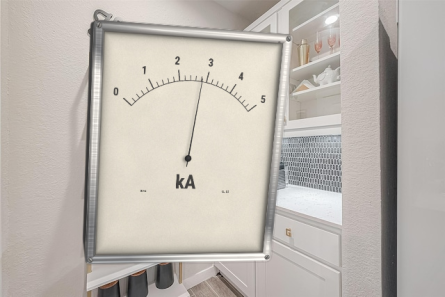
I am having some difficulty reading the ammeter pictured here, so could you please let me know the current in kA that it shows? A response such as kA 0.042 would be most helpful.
kA 2.8
